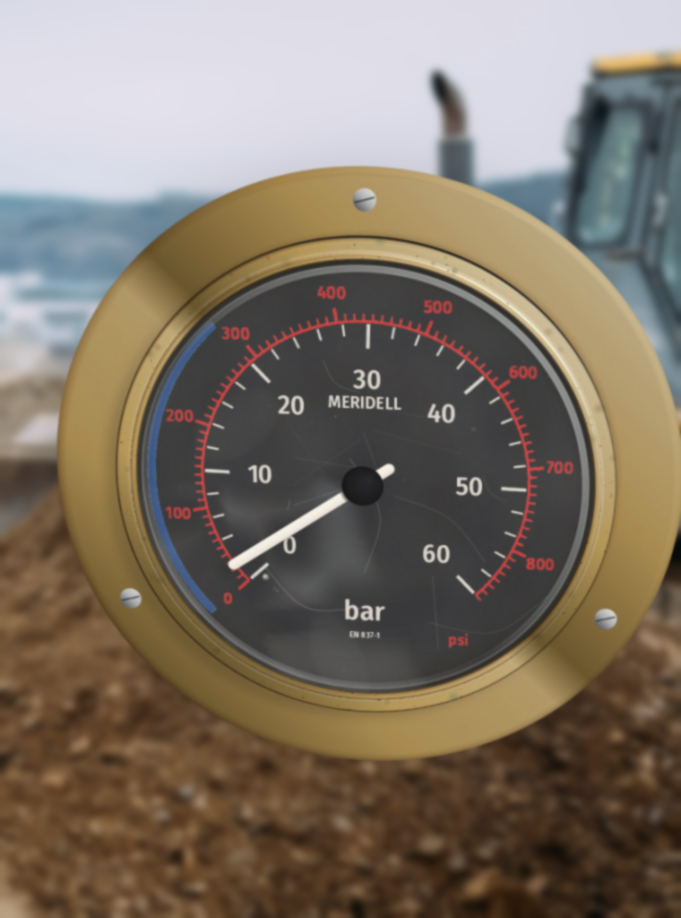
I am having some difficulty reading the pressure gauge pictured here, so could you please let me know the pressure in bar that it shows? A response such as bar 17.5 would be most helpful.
bar 2
